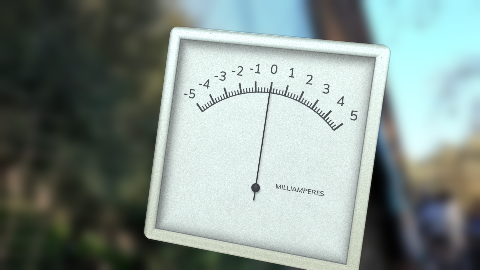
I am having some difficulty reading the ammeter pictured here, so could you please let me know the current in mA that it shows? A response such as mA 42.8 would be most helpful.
mA 0
